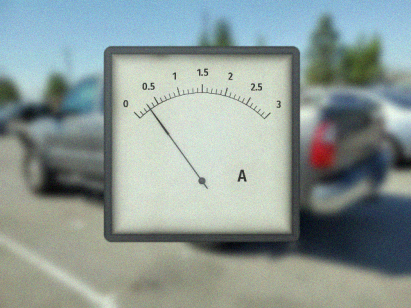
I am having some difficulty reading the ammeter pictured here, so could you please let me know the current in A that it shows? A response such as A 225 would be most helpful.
A 0.3
